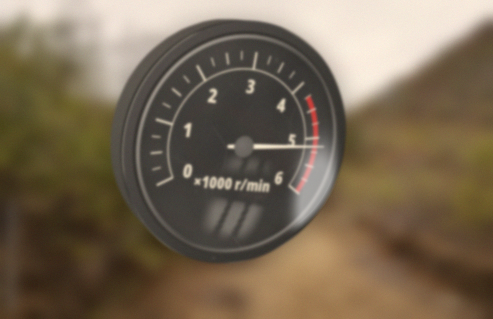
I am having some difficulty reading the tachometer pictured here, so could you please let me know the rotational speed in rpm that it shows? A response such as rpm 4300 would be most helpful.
rpm 5125
